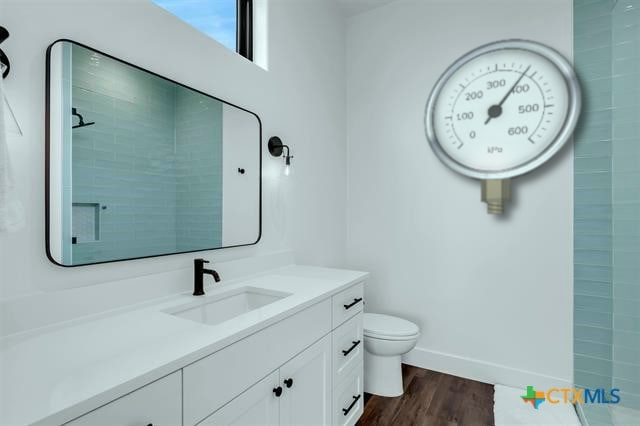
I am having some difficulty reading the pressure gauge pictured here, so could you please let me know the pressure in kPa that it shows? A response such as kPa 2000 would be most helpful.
kPa 380
